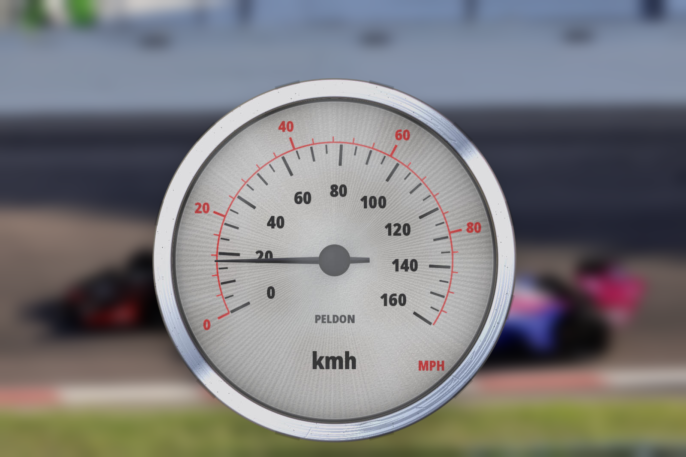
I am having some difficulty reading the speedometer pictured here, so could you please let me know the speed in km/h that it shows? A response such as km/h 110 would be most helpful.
km/h 17.5
